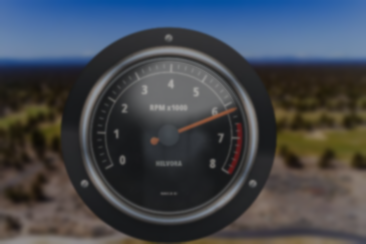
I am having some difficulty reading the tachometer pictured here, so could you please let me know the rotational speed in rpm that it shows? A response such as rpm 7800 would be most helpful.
rpm 6200
